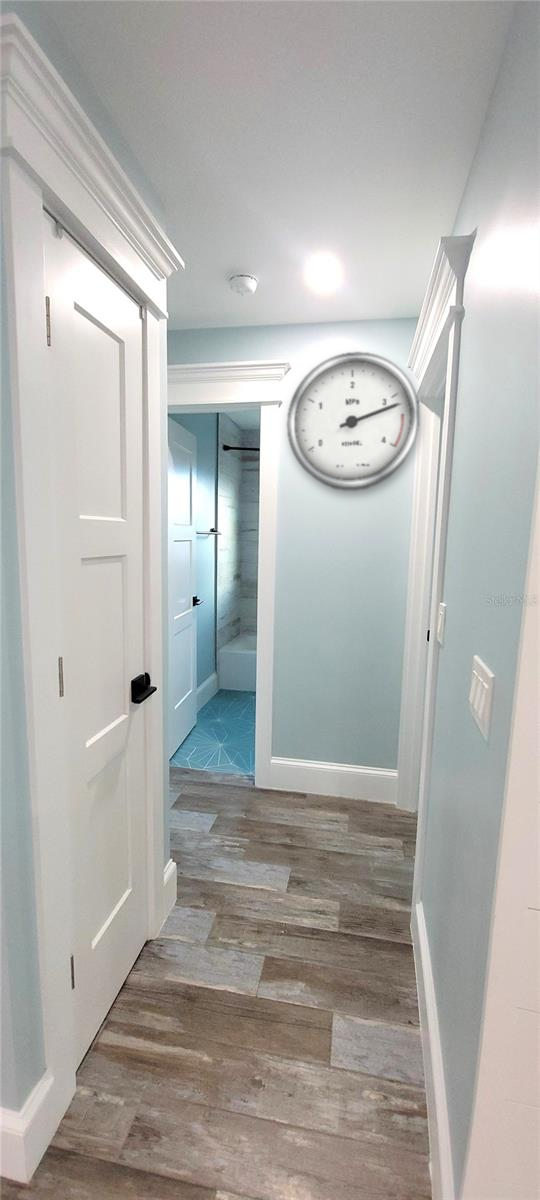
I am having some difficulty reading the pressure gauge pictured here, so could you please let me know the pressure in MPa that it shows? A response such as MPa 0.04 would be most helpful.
MPa 3.2
